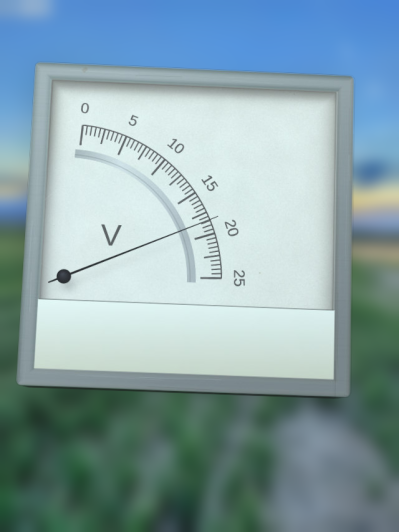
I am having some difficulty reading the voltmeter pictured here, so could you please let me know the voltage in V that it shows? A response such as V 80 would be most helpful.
V 18.5
